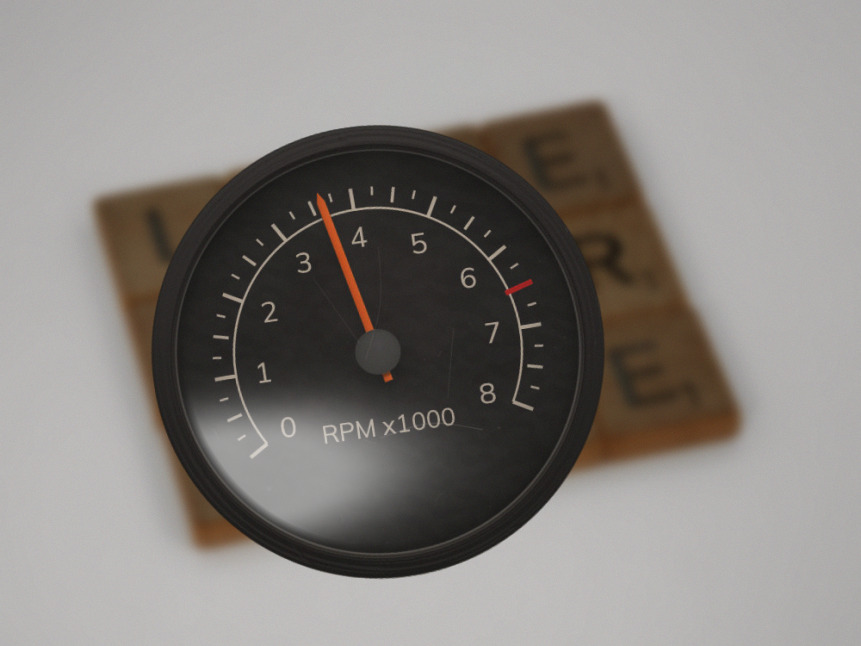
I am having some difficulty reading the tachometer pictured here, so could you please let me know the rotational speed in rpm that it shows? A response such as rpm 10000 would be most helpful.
rpm 3625
